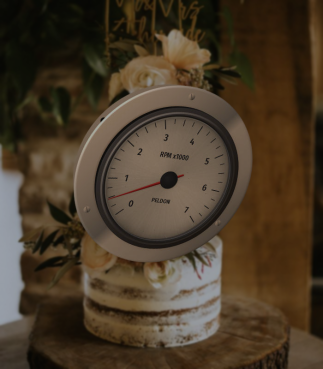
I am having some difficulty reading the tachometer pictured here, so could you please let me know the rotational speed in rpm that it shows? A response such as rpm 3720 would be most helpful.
rpm 500
